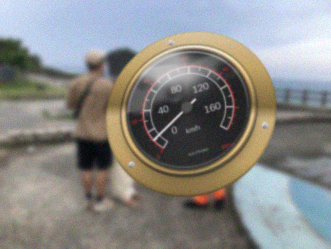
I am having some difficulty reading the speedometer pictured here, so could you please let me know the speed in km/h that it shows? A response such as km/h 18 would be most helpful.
km/h 10
